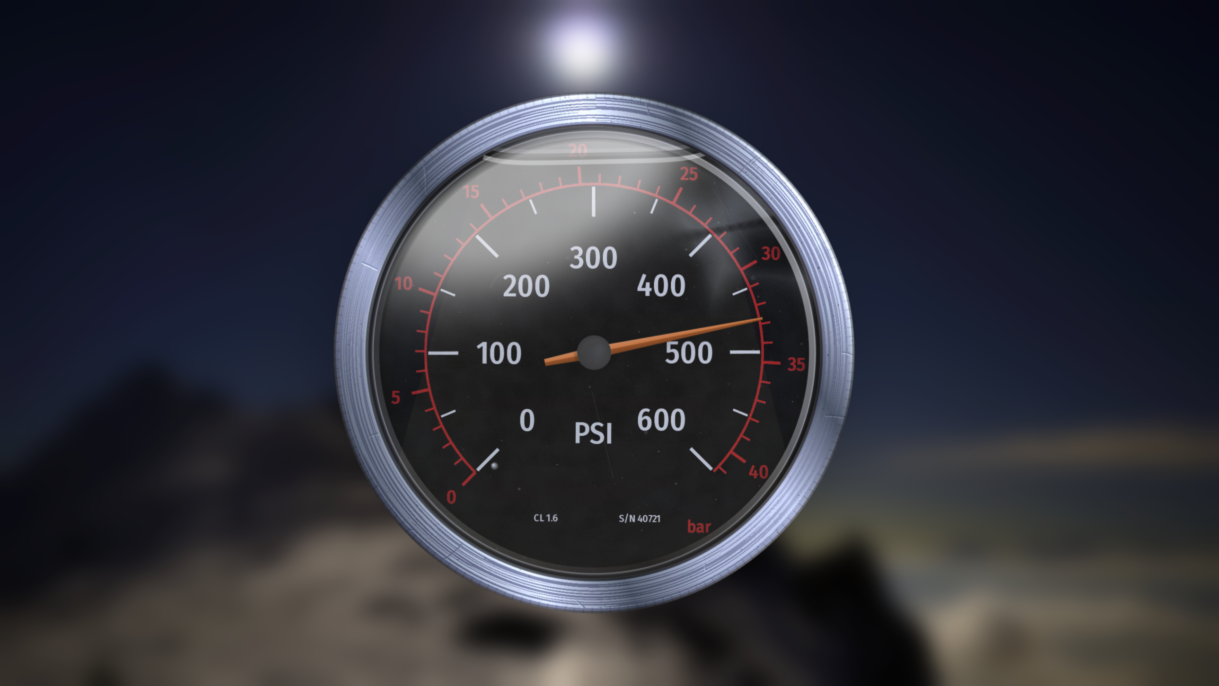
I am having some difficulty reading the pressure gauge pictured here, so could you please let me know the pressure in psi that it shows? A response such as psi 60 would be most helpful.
psi 475
